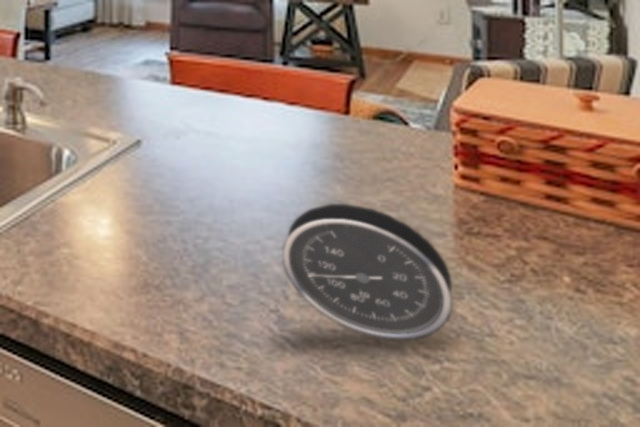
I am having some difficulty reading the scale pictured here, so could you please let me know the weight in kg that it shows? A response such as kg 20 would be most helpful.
kg 110
